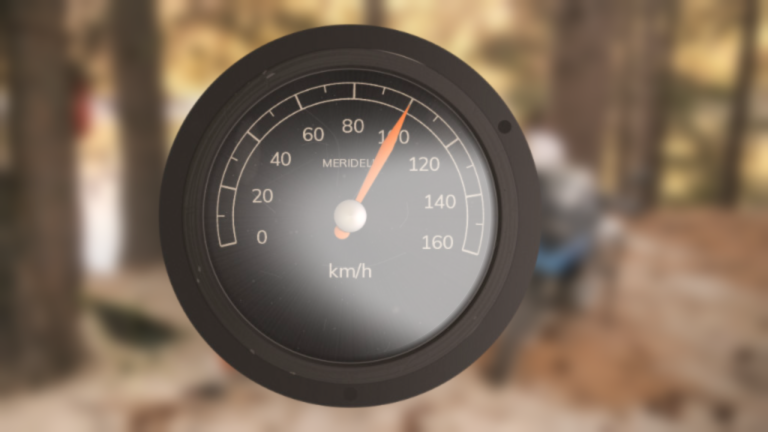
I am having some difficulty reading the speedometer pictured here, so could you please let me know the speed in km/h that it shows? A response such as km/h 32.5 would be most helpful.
km/h 100
